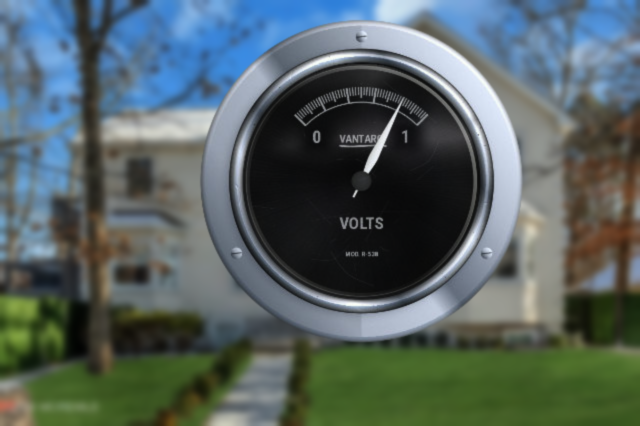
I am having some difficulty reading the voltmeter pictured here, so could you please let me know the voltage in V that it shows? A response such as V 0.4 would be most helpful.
V 0.8
